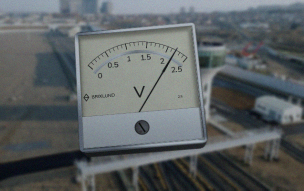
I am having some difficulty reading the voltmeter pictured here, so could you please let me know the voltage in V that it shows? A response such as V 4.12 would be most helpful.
V 2.2
